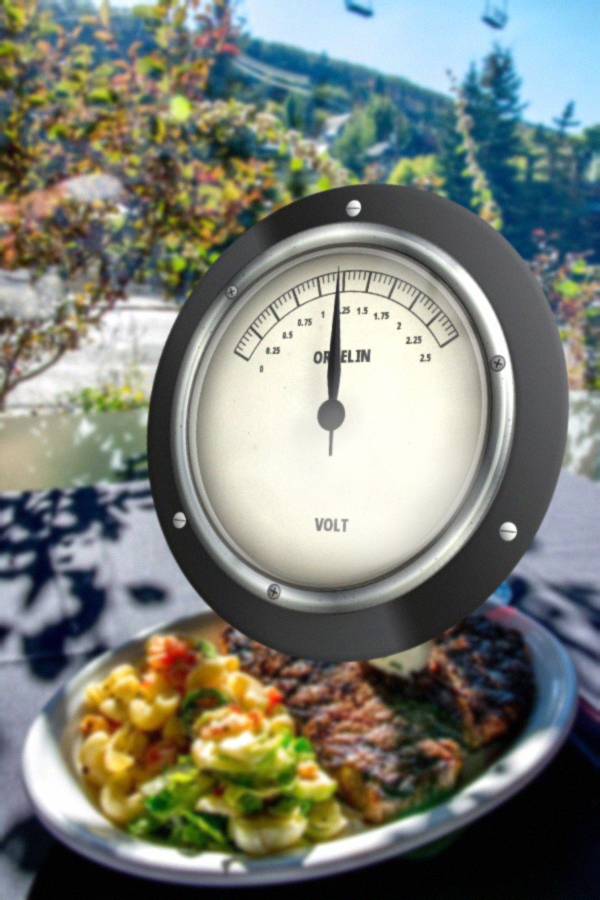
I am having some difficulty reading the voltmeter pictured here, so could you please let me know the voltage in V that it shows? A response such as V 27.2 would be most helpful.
V 1.25
